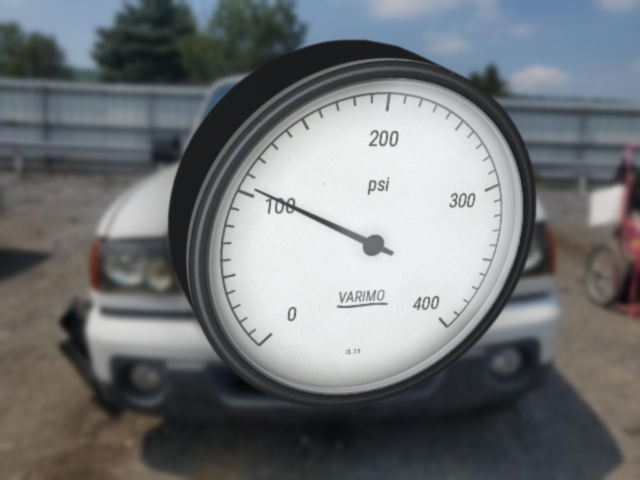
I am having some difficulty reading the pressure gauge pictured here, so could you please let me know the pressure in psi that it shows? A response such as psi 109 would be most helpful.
psi 105
